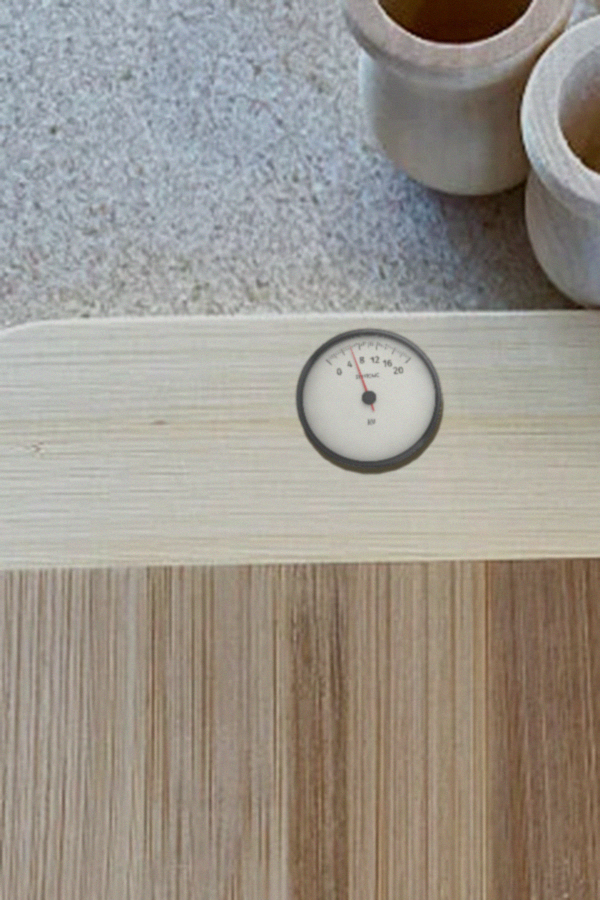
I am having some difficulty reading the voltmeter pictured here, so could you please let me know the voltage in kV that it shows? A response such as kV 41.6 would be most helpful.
kV 6
